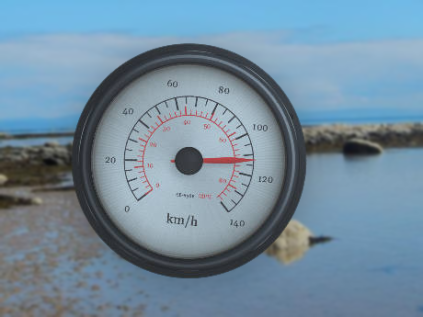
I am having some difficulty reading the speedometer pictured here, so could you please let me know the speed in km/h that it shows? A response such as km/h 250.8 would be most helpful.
km/h 112.5
